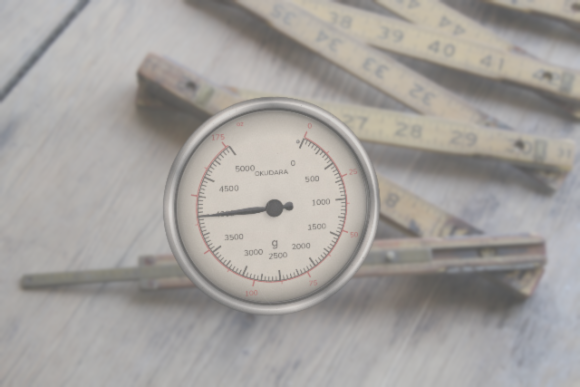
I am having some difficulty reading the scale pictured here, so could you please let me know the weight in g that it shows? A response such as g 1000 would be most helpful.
g 4000
